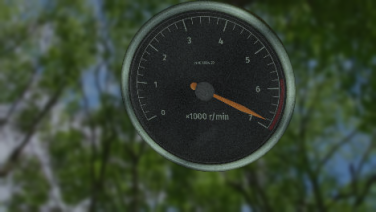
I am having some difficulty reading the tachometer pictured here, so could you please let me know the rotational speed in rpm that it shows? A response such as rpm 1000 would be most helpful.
rpm 6800
